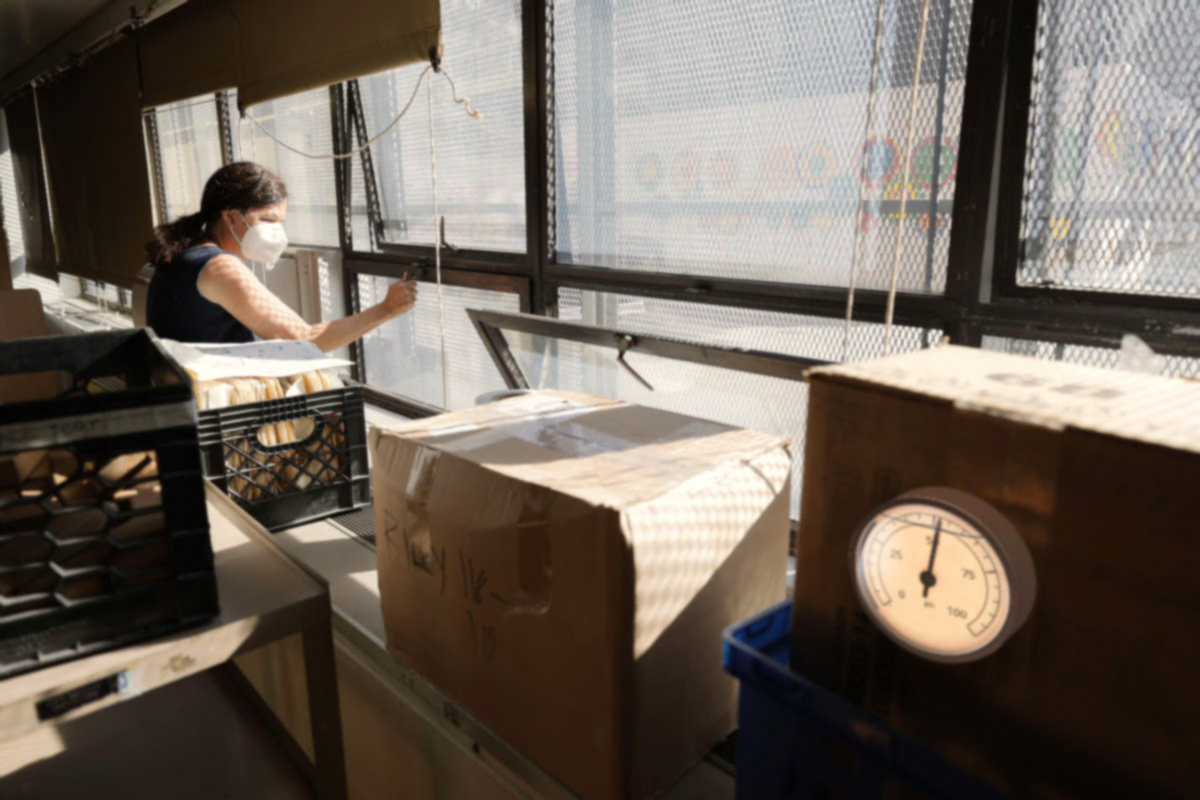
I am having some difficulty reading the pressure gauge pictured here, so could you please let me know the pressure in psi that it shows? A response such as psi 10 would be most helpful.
psi 52.5
